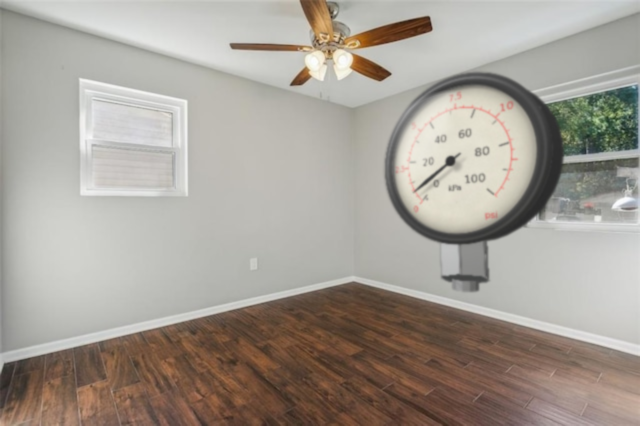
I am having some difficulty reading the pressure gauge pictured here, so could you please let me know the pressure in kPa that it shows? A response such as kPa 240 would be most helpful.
kPa 5
